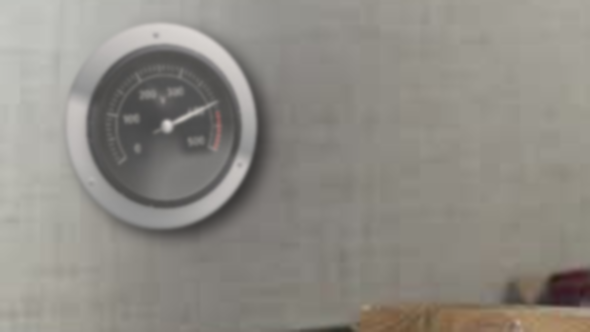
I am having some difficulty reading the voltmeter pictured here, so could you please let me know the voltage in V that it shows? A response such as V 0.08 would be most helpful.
V 400
